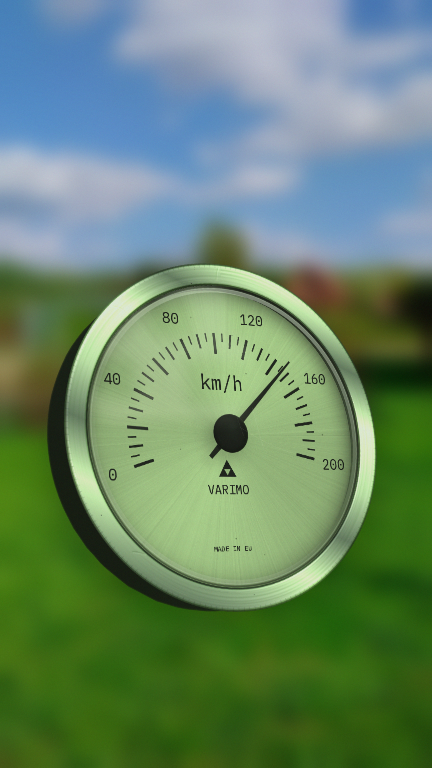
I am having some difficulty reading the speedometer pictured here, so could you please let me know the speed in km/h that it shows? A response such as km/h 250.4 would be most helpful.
km/h 145
